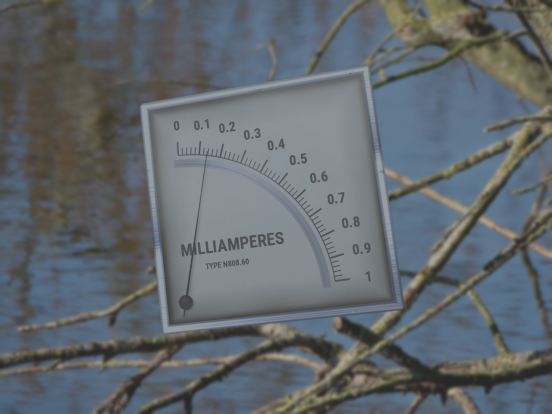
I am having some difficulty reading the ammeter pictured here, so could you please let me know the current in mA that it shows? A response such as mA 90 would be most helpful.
mA 0.14
